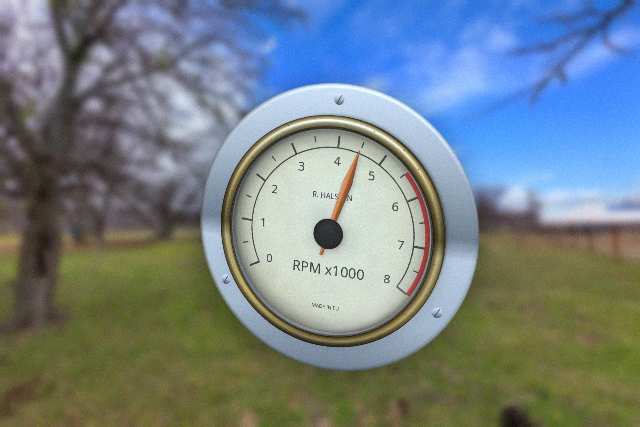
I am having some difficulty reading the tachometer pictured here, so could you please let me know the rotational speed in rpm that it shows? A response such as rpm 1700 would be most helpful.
rpm 4500
